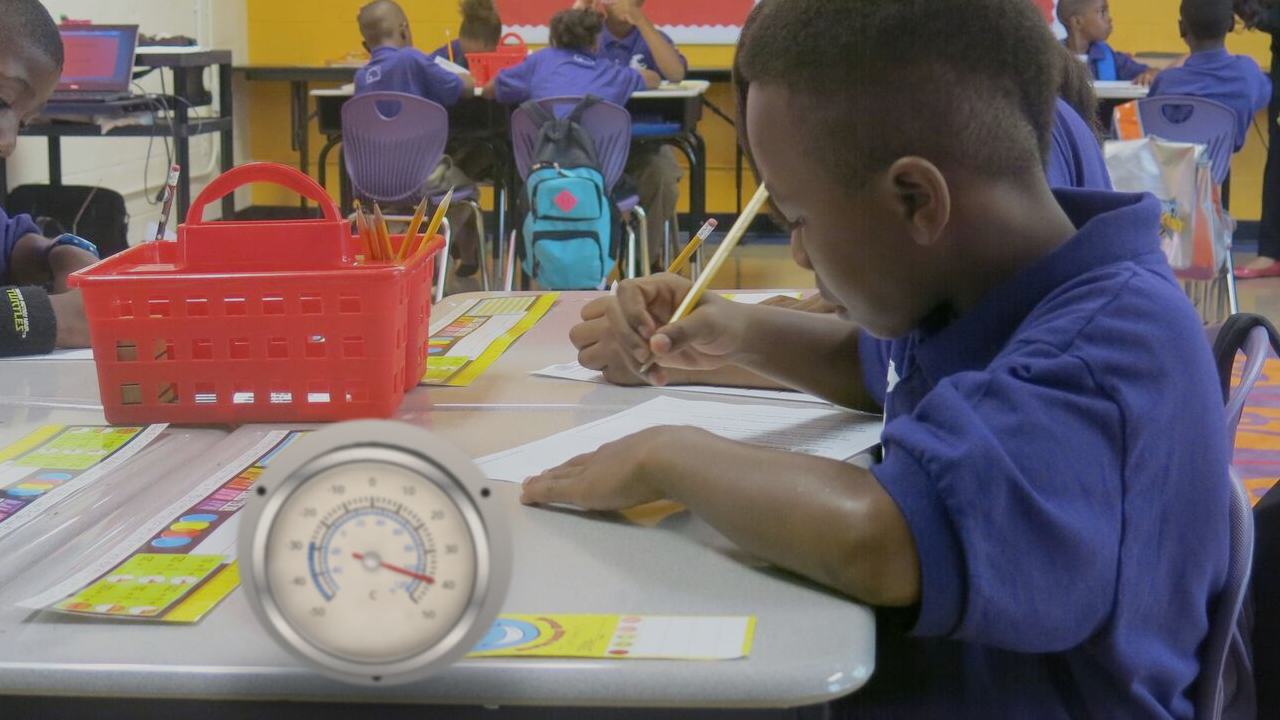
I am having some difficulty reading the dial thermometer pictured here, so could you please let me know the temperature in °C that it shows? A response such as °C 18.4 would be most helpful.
°C 40
